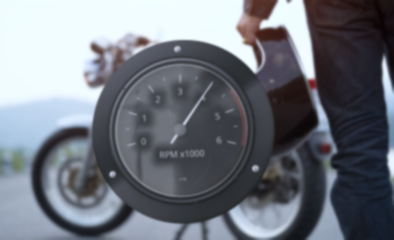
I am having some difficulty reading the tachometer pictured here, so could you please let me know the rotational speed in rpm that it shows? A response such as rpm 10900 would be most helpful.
rpm 4000
